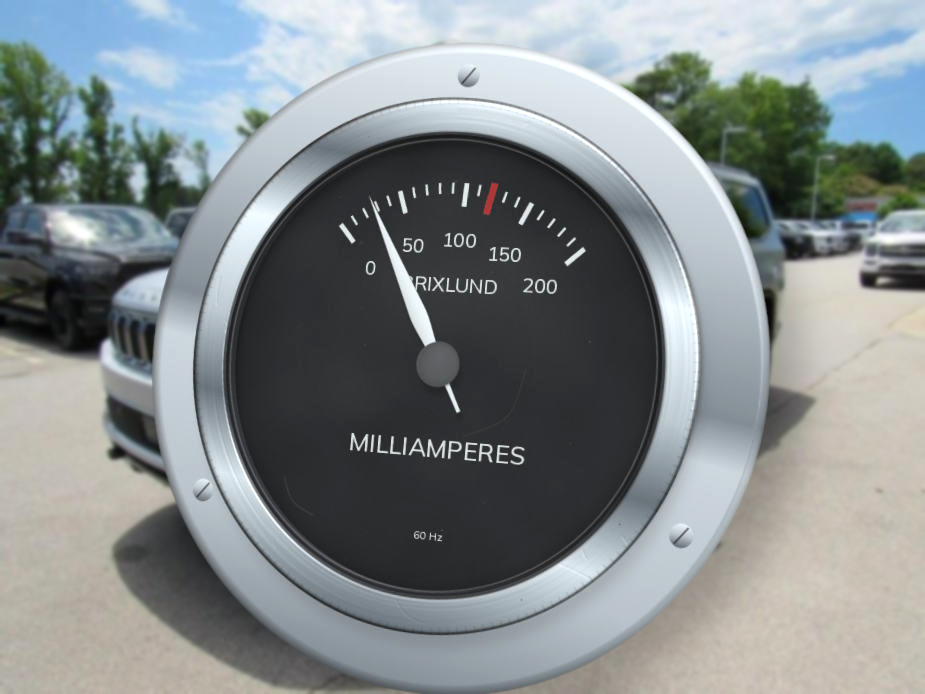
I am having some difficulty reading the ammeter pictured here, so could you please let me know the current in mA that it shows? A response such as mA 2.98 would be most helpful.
mA 30
